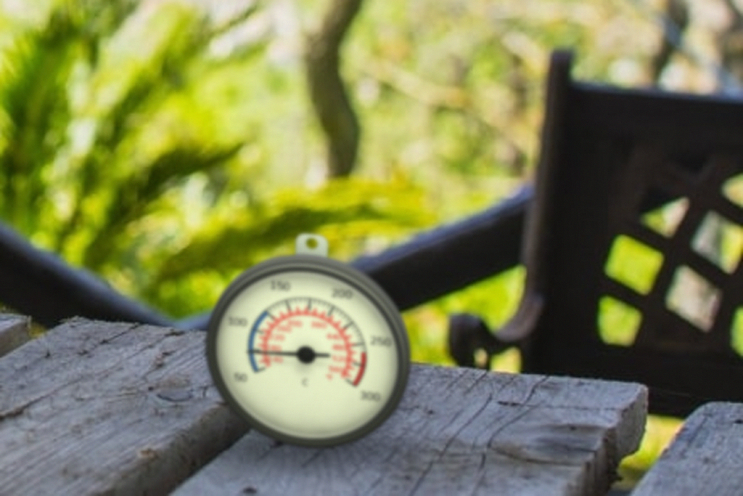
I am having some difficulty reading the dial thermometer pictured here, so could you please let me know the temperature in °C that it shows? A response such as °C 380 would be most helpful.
°C 75
